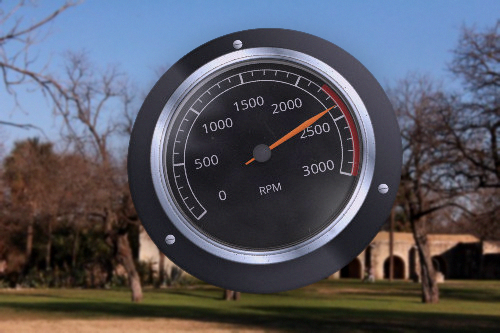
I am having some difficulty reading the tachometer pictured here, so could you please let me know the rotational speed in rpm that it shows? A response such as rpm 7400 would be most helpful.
rpm 2400
